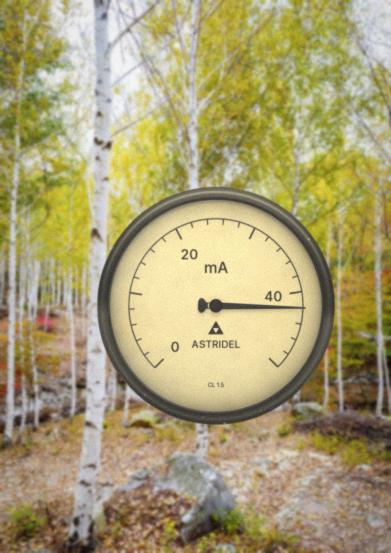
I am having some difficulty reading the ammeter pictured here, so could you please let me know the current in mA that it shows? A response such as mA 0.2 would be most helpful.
mA 42
